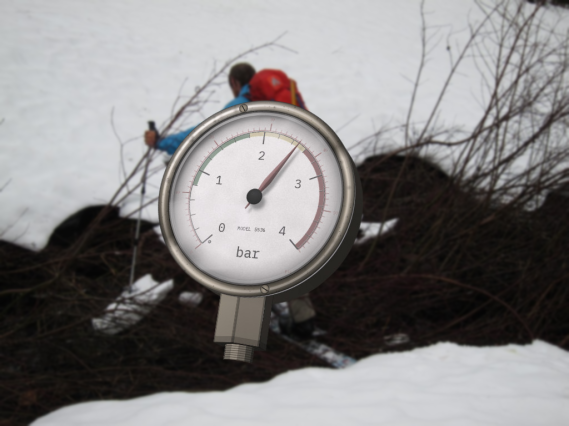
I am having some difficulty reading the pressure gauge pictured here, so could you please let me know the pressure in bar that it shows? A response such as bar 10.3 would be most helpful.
bar 2.5
